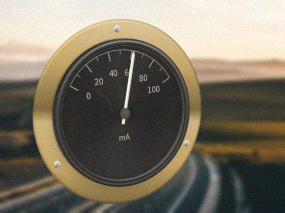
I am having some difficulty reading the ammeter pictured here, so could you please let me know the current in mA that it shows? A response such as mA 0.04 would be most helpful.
mA 60
